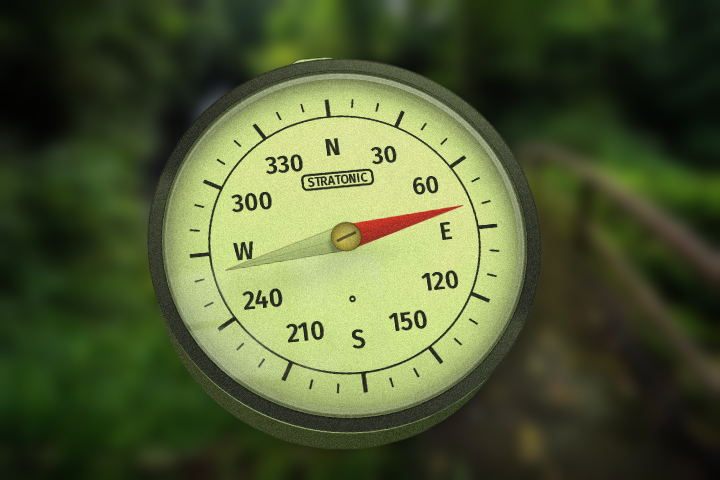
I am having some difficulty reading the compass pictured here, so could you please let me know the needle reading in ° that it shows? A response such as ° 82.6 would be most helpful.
° 80
